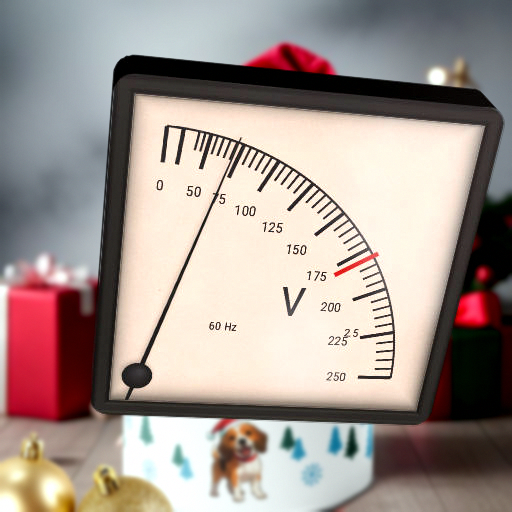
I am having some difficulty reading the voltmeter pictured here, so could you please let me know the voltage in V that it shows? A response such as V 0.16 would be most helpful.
V 70
